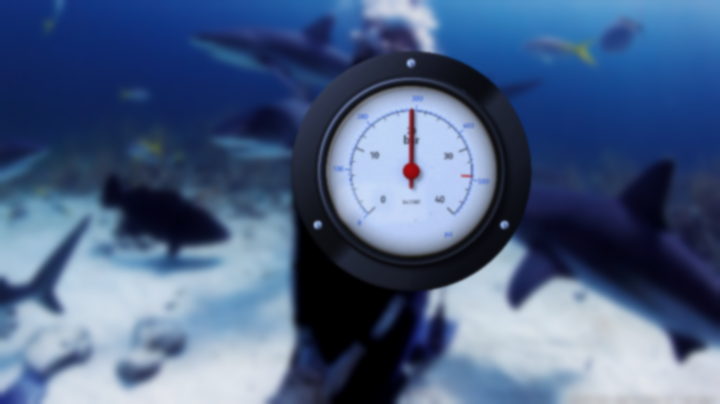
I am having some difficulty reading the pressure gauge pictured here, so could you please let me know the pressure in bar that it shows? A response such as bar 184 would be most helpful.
bar 20
